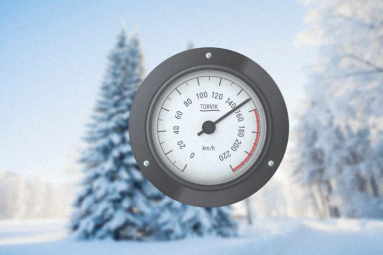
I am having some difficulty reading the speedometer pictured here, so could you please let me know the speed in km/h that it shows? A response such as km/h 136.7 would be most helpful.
km/h 150
